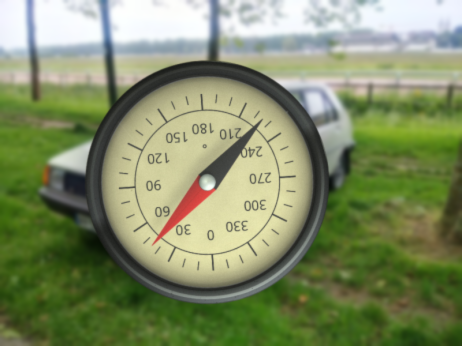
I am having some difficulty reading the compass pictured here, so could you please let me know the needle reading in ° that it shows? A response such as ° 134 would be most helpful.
° 45
